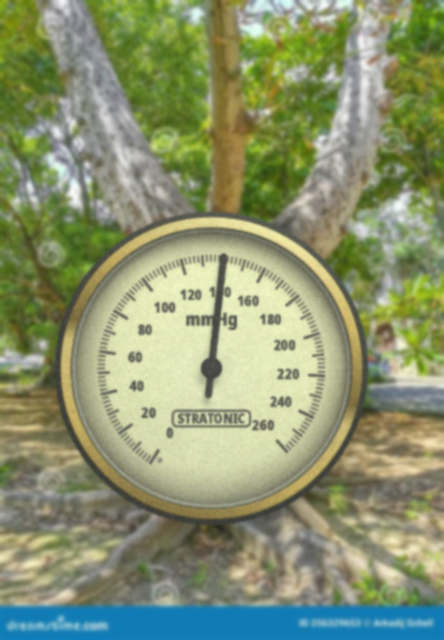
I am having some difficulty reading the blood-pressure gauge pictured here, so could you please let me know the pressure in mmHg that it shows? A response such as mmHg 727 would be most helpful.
mmHg 140
